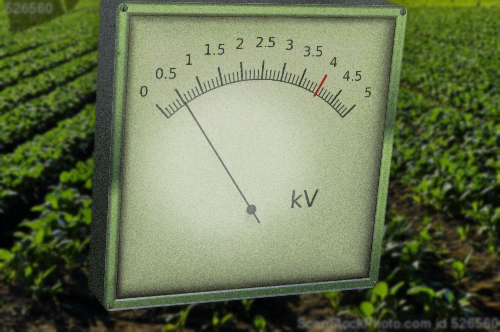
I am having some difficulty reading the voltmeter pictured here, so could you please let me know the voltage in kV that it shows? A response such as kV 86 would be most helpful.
kV 0.5
